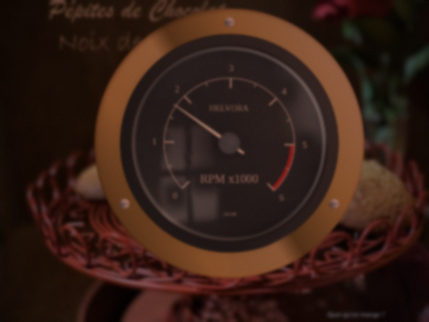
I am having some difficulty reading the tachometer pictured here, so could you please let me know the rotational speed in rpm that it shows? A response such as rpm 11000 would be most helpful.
rpm 1750
